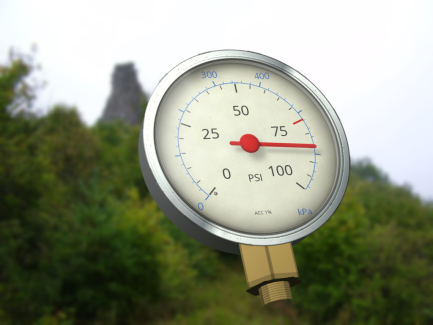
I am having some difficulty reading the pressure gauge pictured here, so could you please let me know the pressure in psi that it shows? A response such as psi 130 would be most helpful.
psi 85
